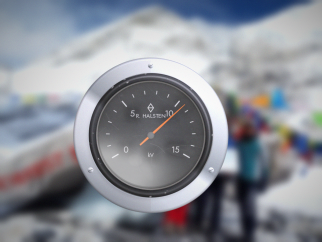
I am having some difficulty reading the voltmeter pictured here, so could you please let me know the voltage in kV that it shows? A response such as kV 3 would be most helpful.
kV 10.5
